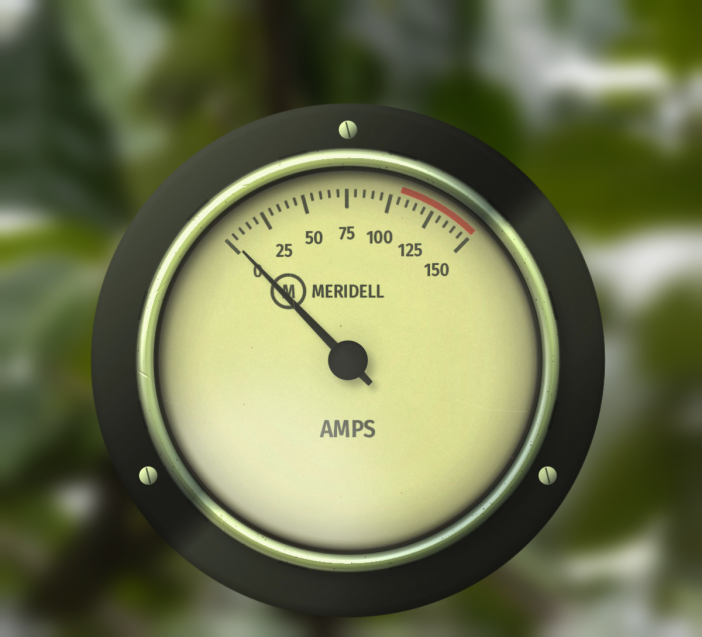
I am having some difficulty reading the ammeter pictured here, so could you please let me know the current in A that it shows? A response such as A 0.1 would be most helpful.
A 2.5
